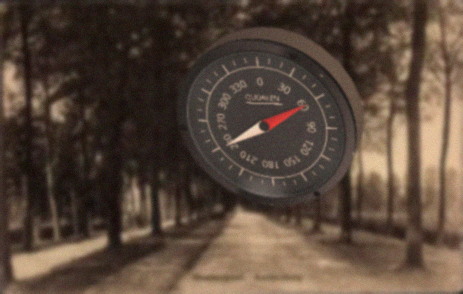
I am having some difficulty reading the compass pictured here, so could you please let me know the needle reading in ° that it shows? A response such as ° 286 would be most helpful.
° 60
